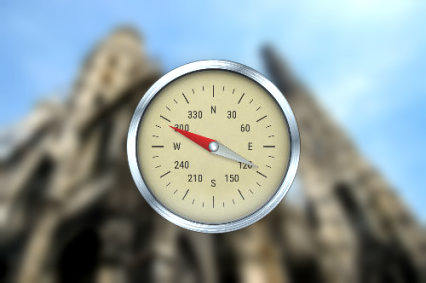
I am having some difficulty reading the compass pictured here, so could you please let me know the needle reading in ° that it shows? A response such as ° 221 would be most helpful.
° 295
